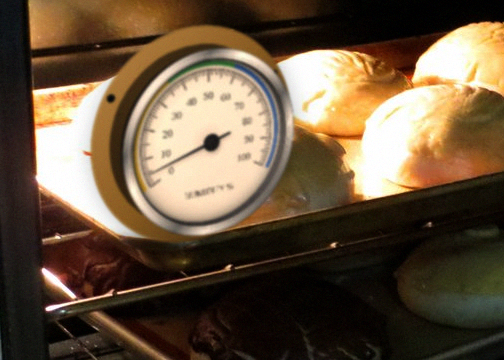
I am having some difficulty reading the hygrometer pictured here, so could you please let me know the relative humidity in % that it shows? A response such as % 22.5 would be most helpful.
% 5
